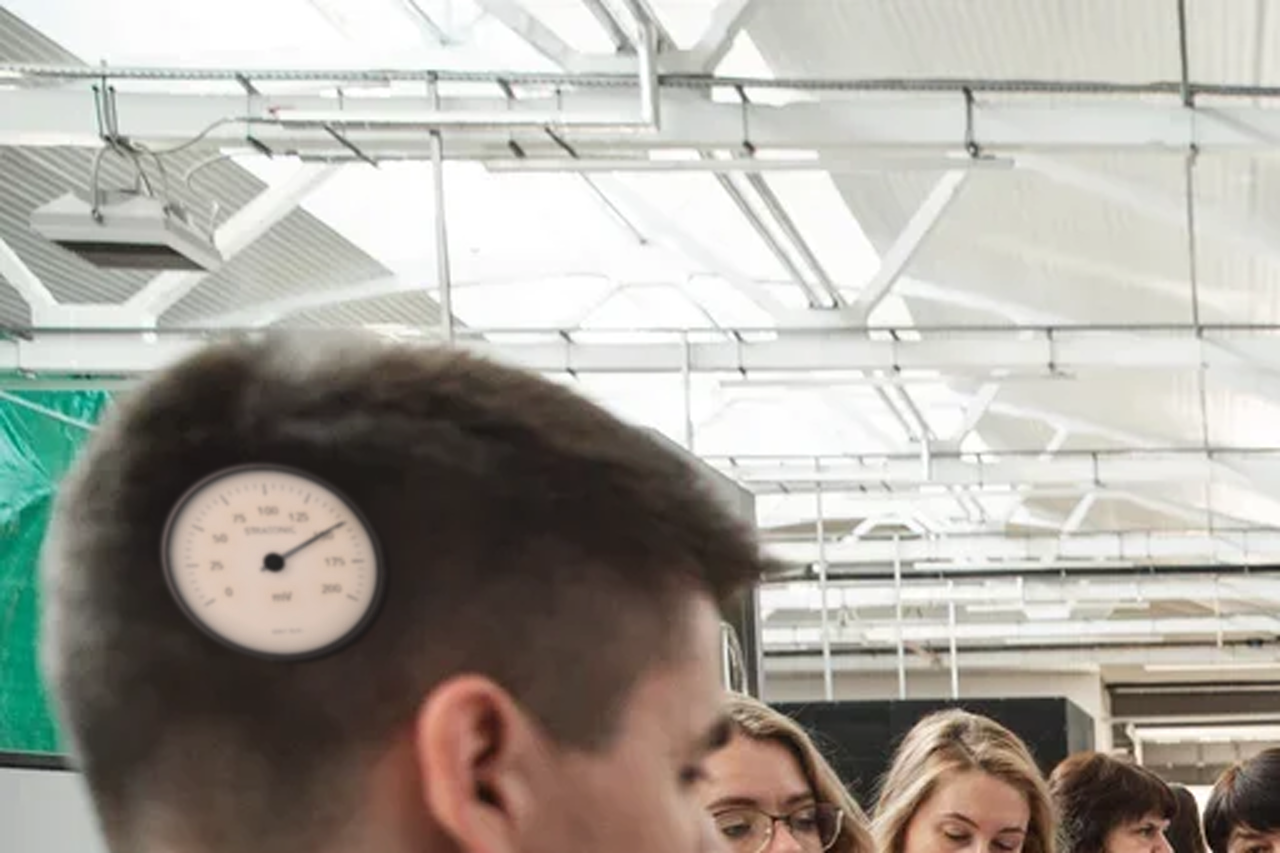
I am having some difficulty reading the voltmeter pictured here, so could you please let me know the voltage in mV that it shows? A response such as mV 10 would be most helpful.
mV 150
